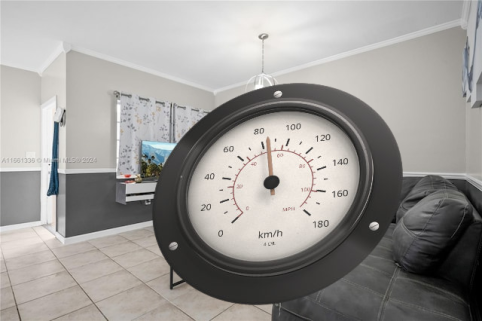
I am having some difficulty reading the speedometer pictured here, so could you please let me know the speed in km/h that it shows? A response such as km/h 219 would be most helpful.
km/h 85
